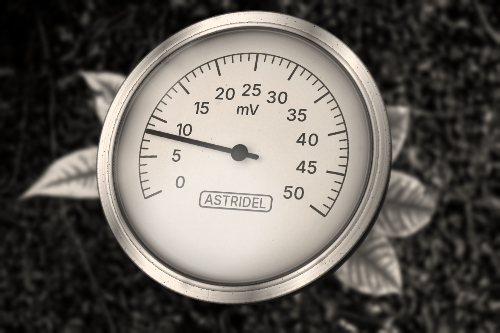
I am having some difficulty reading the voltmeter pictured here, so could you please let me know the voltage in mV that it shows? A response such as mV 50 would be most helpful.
mV 8
